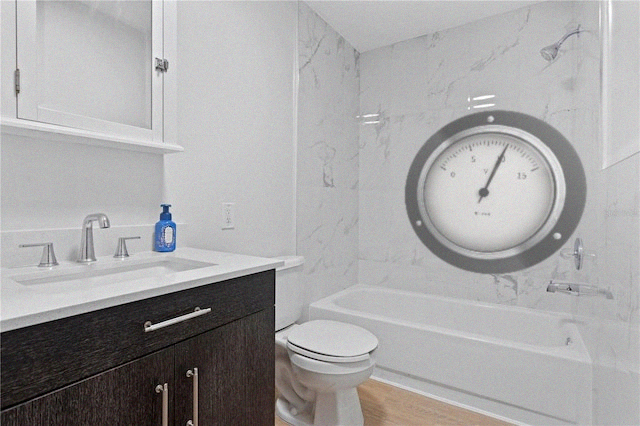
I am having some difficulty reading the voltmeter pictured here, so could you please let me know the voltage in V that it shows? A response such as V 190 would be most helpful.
V 10
